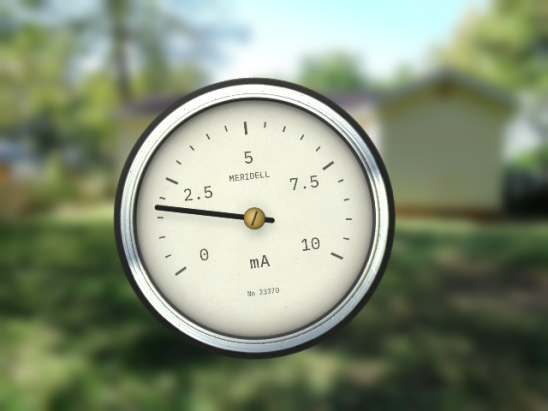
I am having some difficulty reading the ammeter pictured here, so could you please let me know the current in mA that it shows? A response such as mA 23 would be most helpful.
mA 1.75
